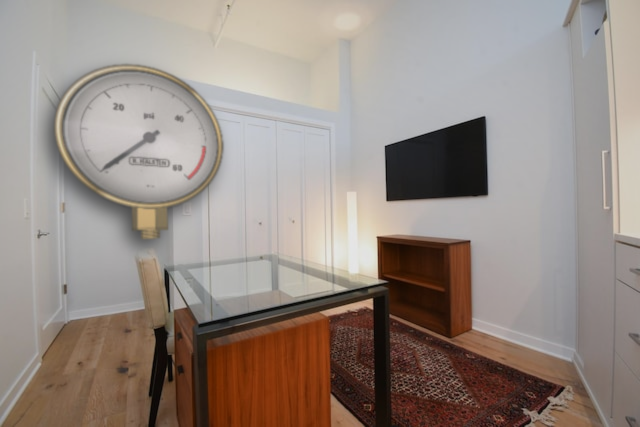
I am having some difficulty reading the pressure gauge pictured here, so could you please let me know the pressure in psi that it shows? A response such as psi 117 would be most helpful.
psi 0
